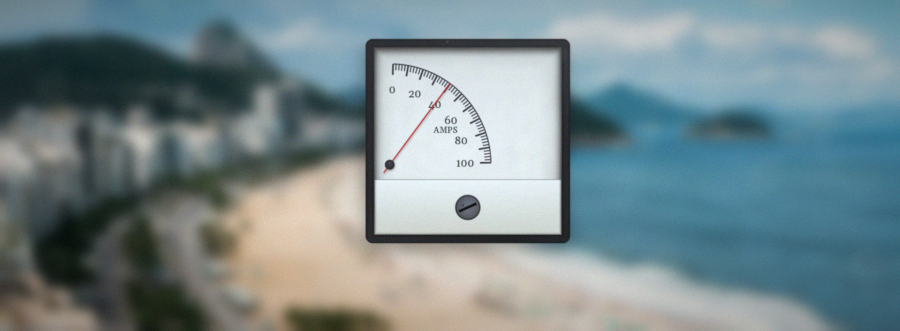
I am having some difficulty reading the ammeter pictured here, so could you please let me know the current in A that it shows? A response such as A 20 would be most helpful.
A 40
